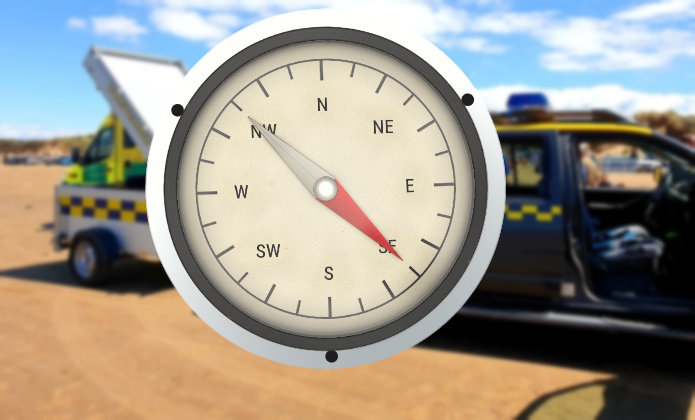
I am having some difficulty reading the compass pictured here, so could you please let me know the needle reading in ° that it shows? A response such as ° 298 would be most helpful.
° 135
